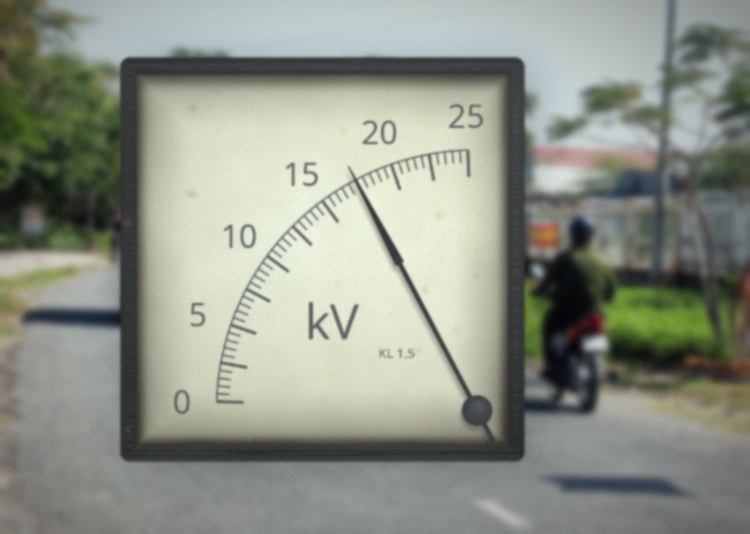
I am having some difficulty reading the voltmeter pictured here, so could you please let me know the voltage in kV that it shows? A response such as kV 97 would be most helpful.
kV 17.5
